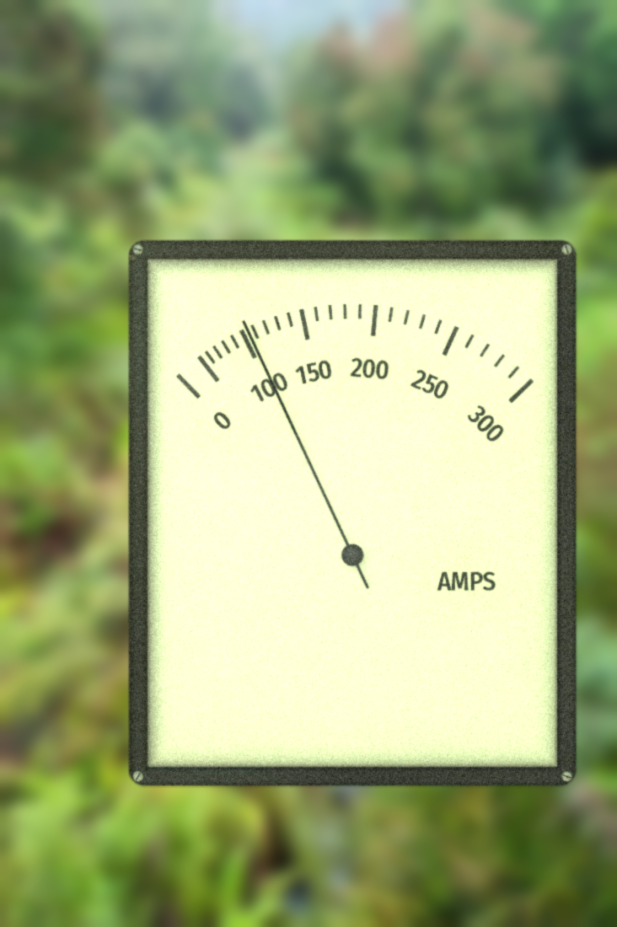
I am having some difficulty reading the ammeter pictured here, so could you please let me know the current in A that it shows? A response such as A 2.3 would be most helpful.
A 105
